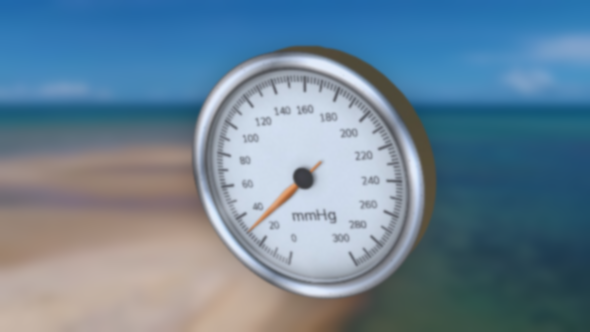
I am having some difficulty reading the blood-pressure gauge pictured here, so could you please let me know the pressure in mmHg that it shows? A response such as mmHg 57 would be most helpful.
mmHg 30
